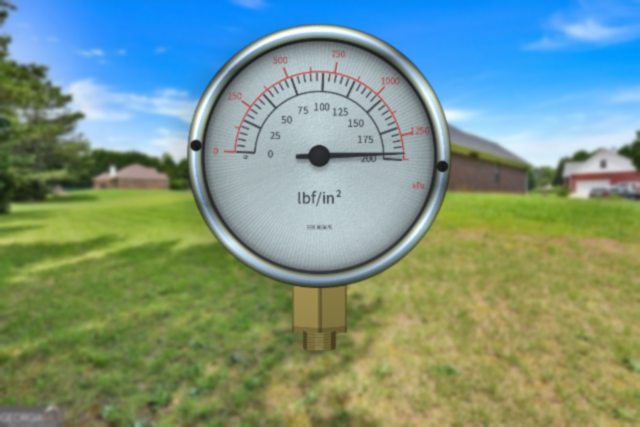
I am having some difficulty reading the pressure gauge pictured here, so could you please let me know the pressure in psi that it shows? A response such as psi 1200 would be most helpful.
psi 195
